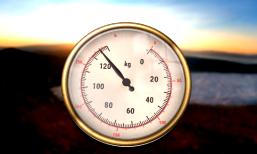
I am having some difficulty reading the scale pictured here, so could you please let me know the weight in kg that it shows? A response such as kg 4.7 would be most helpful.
kg 125
